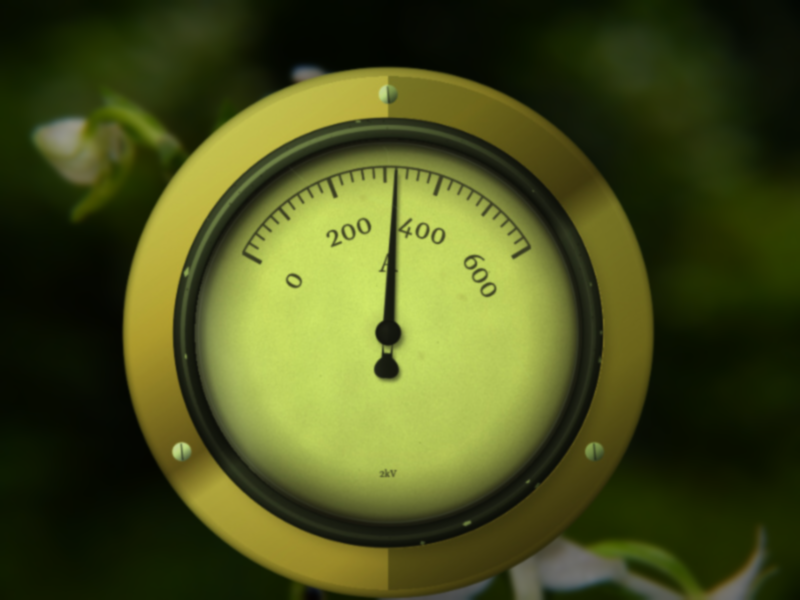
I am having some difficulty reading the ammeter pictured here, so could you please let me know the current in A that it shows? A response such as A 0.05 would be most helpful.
A 320
